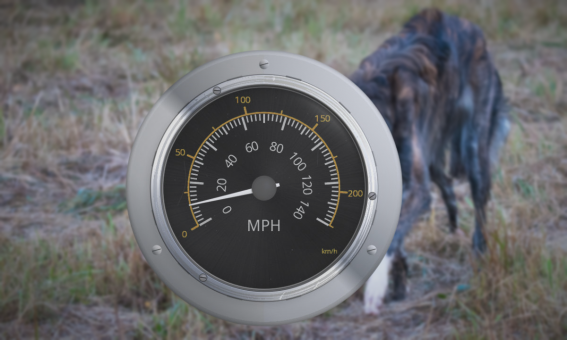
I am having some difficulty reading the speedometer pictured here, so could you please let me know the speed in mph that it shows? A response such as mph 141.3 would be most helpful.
mph 10
